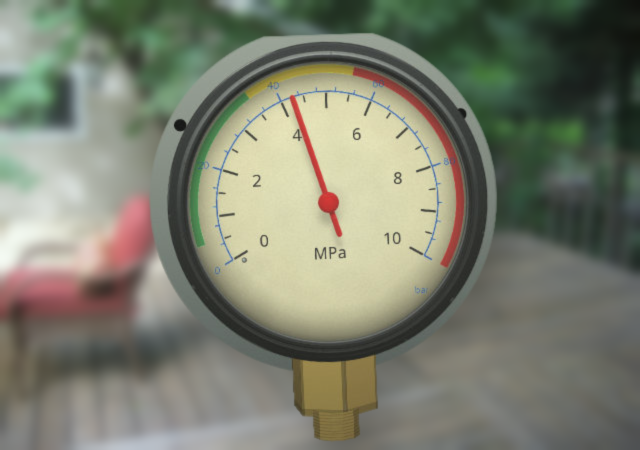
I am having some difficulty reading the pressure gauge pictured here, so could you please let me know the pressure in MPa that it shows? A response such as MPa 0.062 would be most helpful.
MPa 4.25
